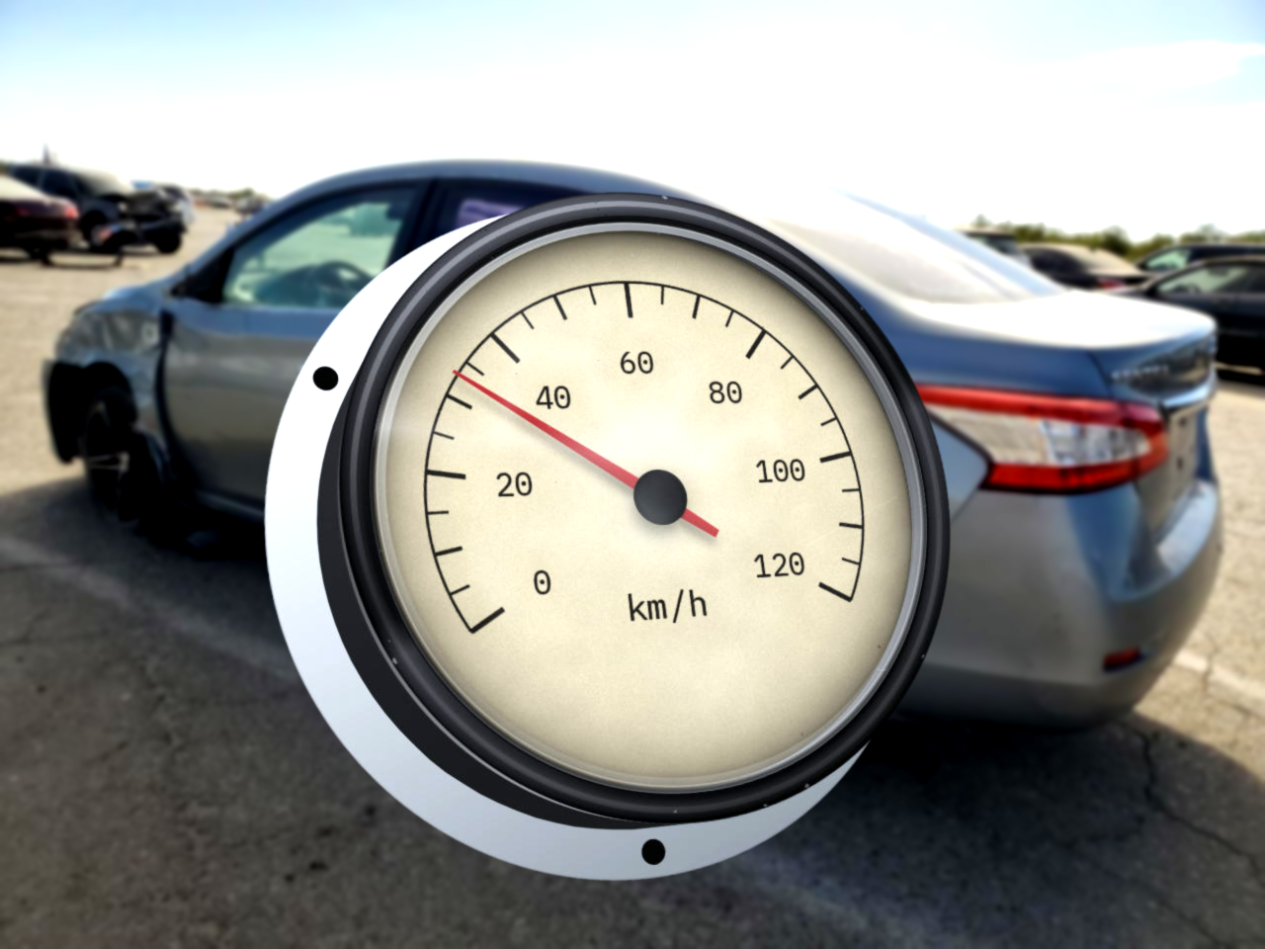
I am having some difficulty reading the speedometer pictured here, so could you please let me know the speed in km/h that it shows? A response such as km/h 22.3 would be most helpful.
km/h 32.5
